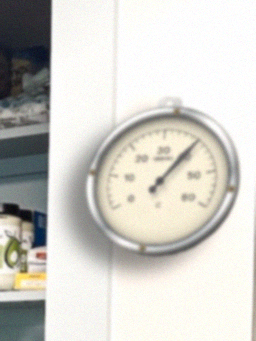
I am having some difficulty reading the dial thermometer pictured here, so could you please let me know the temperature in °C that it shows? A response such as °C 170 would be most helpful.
°C 40
